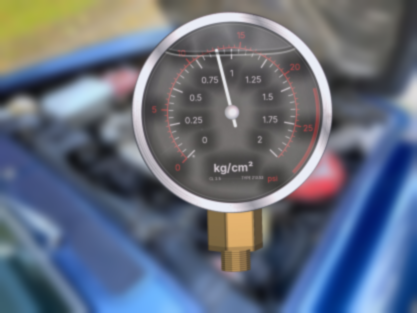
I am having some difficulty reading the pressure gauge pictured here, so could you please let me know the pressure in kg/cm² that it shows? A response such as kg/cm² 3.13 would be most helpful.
kg/cm² 0.9
